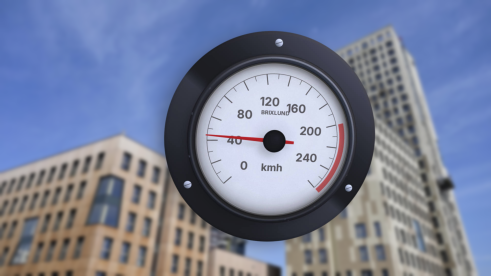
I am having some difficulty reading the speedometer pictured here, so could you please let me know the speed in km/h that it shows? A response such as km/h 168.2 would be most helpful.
km/h 45
